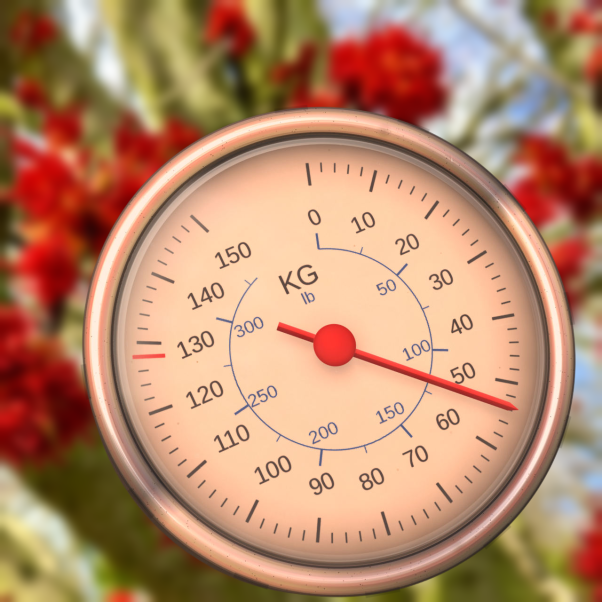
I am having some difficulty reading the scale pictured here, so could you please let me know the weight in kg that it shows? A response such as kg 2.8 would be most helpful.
kg 54
